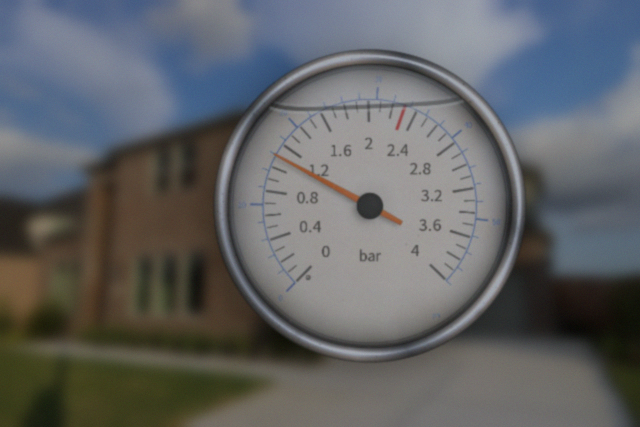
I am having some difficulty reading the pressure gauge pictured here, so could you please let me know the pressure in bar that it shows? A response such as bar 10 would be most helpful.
bar 1.1
